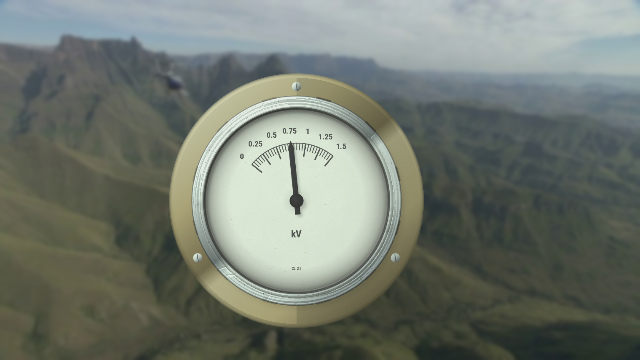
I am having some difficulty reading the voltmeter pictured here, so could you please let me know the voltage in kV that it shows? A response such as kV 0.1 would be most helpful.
kV 0.75
